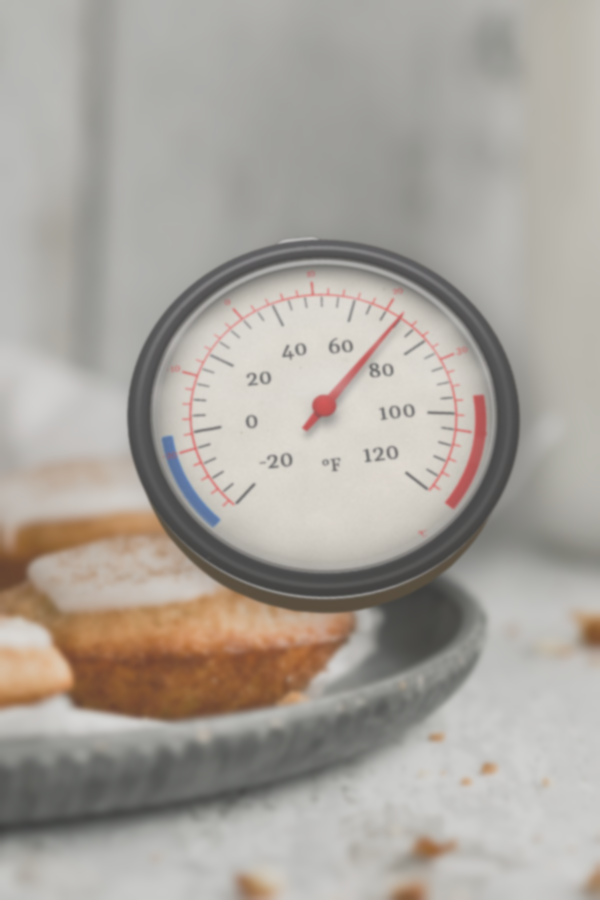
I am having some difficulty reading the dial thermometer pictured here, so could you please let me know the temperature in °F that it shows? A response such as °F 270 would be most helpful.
°F 72
